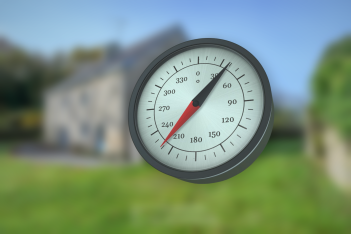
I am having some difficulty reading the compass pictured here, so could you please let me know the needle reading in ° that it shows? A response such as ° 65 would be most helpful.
° 220
